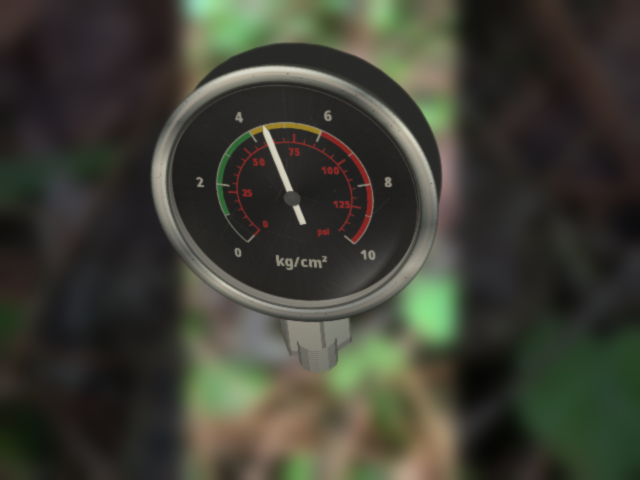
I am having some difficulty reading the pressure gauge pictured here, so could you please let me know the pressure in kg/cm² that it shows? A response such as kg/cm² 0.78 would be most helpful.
kg/cm² 4.5
